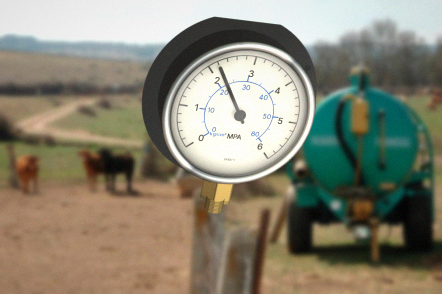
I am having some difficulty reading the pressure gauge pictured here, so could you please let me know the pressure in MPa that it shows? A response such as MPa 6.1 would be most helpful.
MPa 2.2
